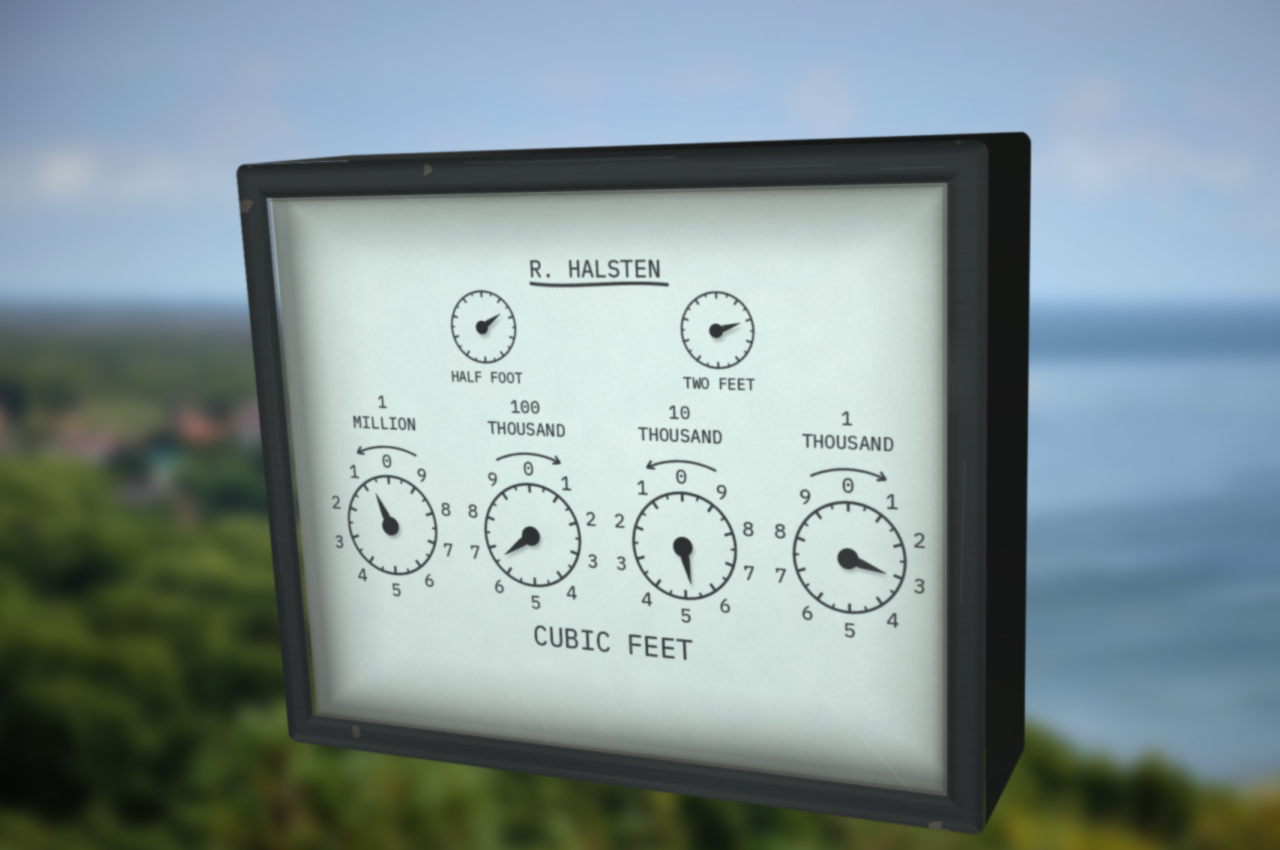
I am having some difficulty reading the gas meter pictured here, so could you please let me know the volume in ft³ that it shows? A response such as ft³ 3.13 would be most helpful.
ft³ 65300
